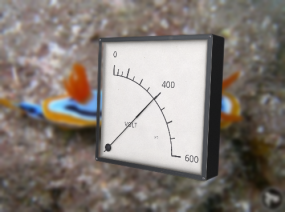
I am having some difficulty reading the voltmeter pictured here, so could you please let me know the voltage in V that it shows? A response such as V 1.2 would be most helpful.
V 400
